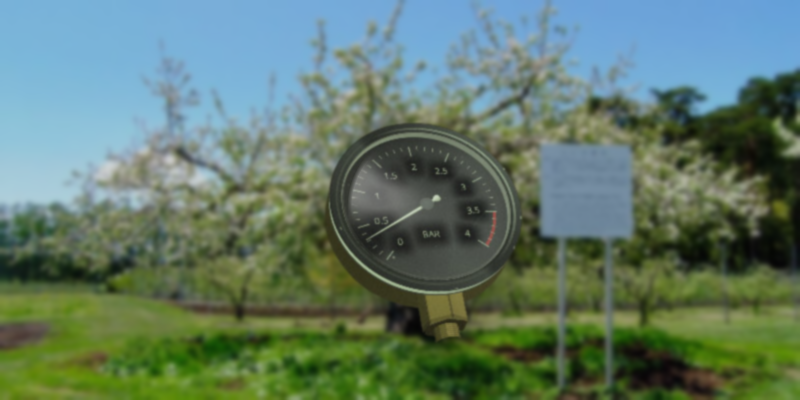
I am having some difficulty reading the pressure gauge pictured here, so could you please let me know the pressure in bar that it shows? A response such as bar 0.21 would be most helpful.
bar 0.3
